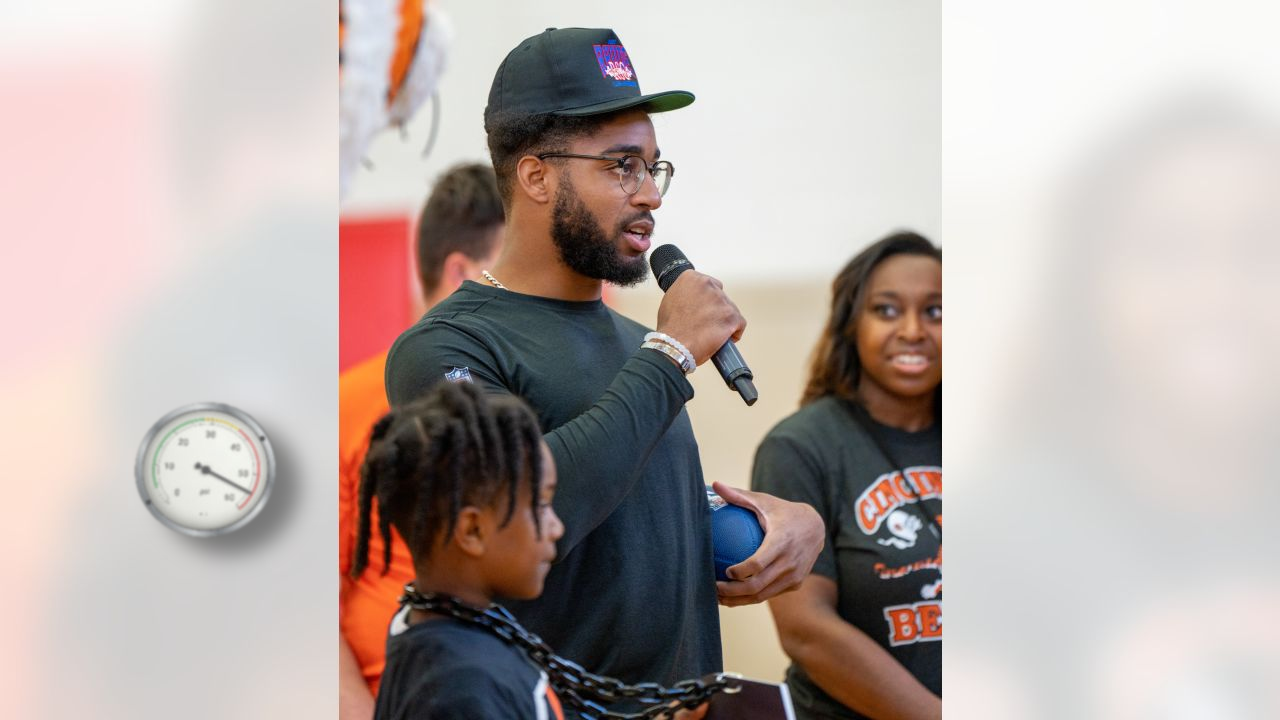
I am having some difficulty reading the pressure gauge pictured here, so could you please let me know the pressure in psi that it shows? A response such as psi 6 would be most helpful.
psi 55
